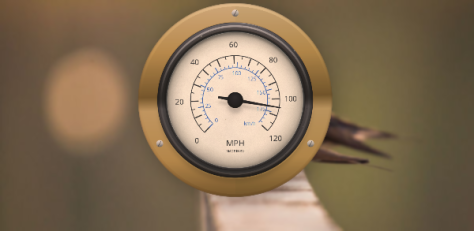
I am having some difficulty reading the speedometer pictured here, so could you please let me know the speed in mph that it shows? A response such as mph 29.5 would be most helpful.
mph 105
